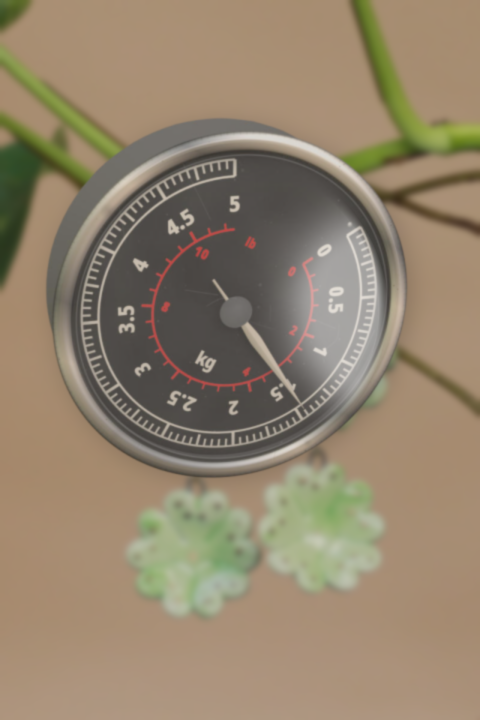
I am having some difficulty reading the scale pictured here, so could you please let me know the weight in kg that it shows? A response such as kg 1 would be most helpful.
kg 1.45
